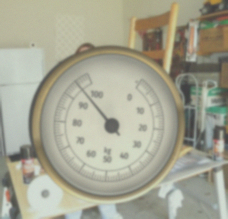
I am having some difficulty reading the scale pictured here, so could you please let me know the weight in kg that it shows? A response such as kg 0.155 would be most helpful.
kg 95
